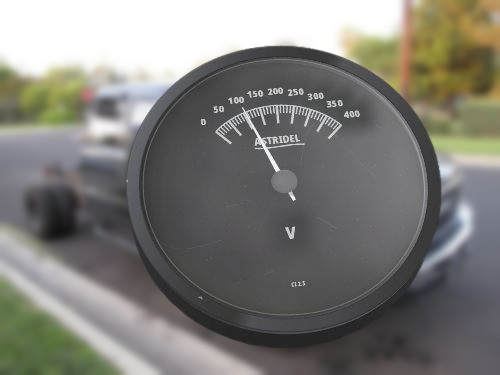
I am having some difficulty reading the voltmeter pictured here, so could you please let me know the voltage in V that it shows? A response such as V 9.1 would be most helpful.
V 100
